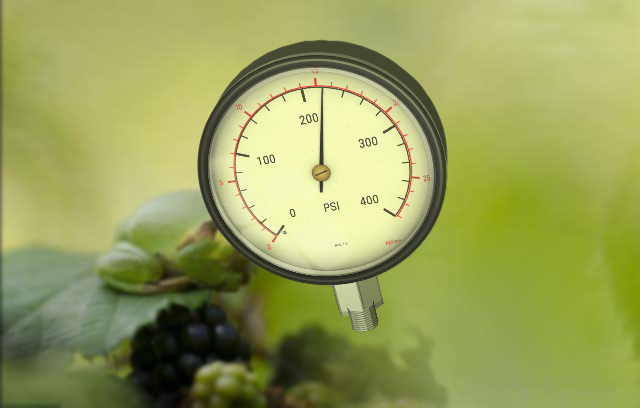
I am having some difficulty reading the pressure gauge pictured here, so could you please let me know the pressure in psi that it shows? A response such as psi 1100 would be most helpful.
psi 220
